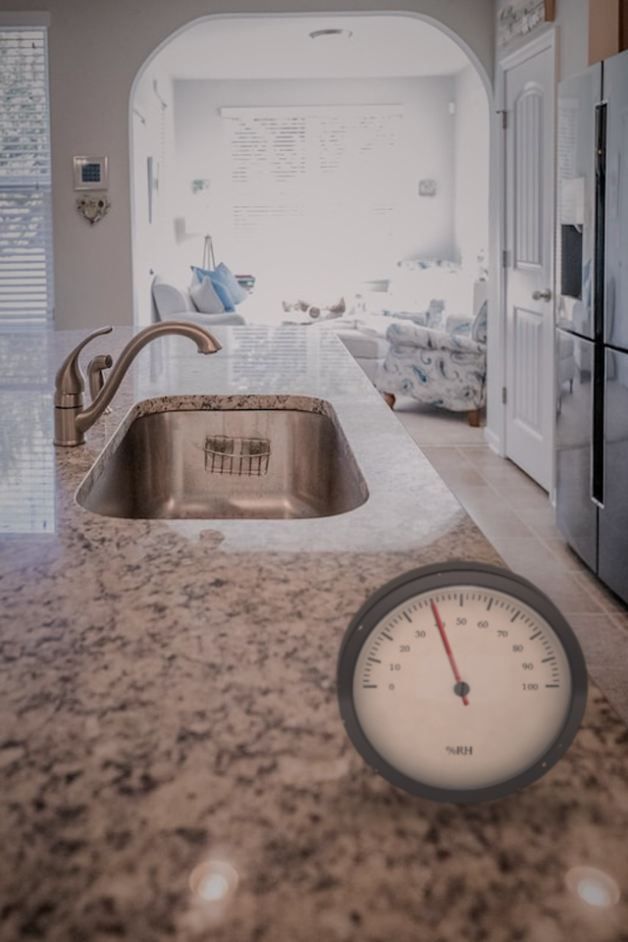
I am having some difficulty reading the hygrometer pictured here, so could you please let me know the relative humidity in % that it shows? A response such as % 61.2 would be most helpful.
% 40
